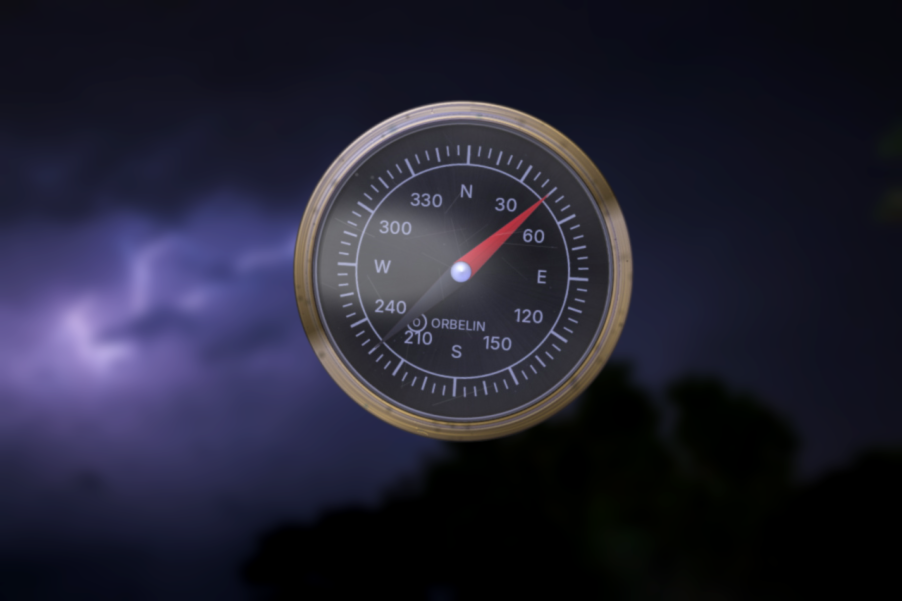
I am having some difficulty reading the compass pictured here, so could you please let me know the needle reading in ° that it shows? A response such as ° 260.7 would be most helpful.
° 45
